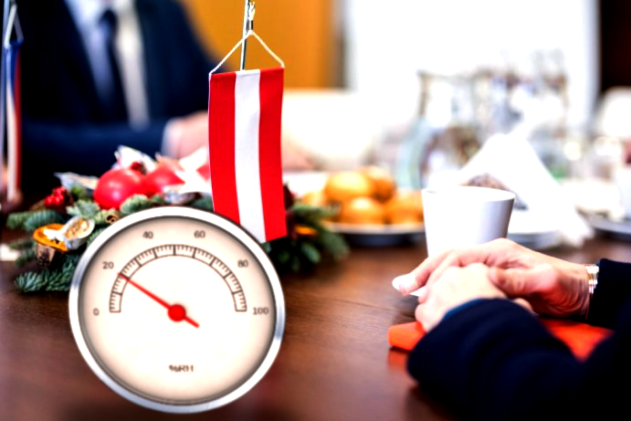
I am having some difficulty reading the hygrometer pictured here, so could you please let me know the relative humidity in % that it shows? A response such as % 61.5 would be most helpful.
% 20
